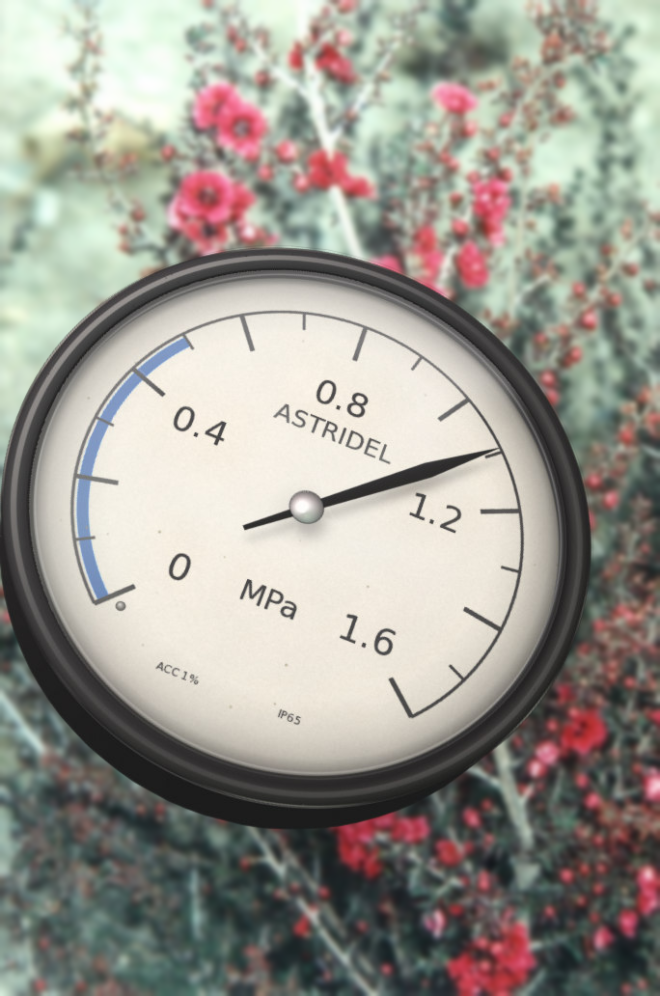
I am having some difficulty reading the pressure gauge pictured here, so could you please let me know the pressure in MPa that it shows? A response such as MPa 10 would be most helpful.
MPa 1.1
